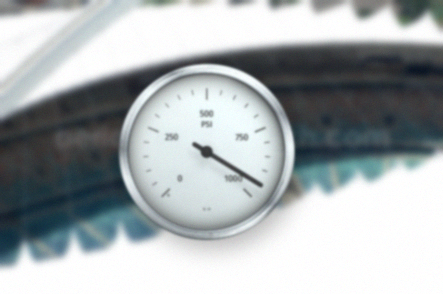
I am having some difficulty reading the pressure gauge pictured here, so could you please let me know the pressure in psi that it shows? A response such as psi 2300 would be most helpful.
psi 950
